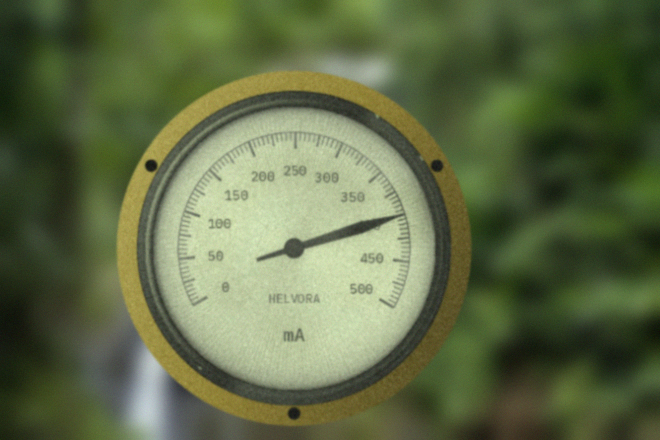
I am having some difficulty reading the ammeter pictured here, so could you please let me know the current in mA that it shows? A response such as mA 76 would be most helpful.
mA 400
